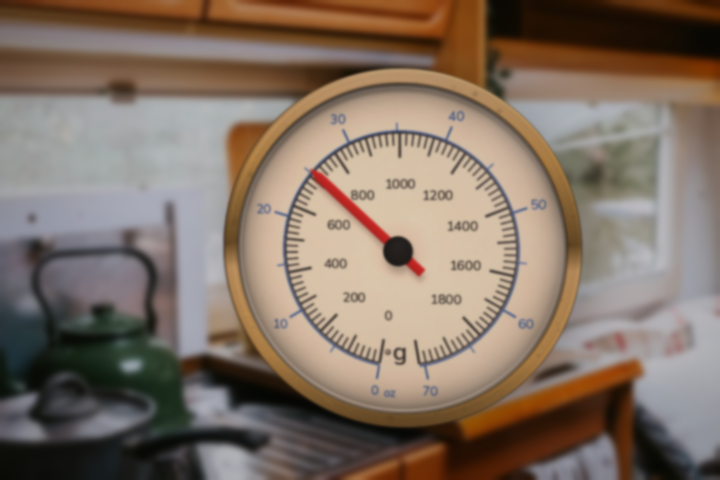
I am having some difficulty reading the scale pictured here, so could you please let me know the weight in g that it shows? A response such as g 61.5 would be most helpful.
g 720
